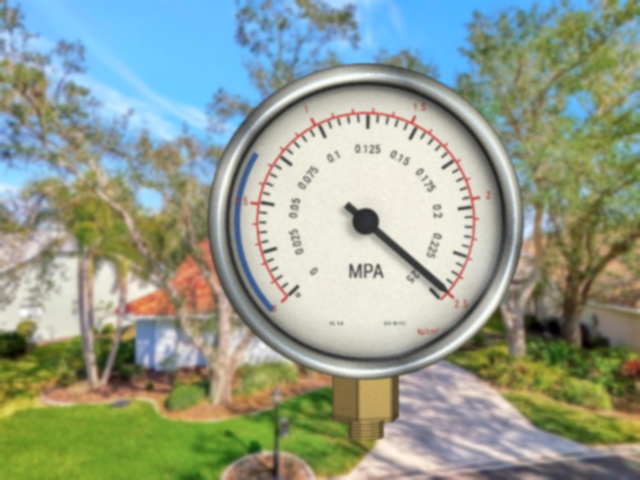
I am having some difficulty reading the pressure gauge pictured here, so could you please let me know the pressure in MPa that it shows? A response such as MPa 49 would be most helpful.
MPa 0.245
